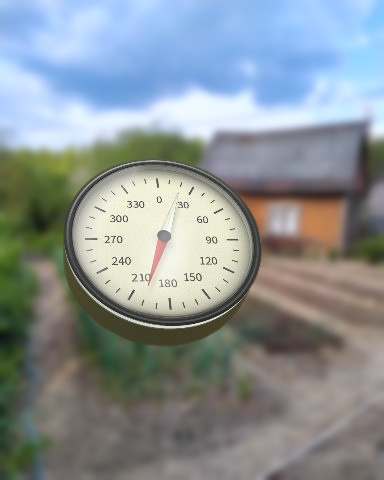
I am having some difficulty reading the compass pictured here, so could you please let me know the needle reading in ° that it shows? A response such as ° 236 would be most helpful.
° 200
